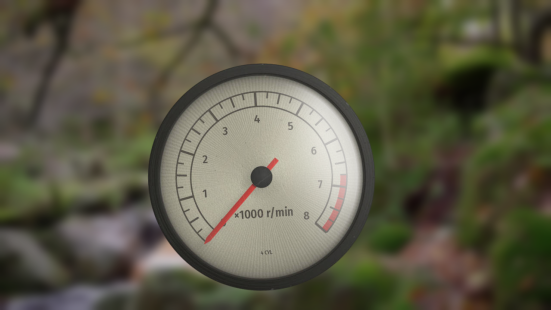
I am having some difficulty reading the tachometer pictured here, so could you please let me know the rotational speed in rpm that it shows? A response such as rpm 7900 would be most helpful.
rpm 0
